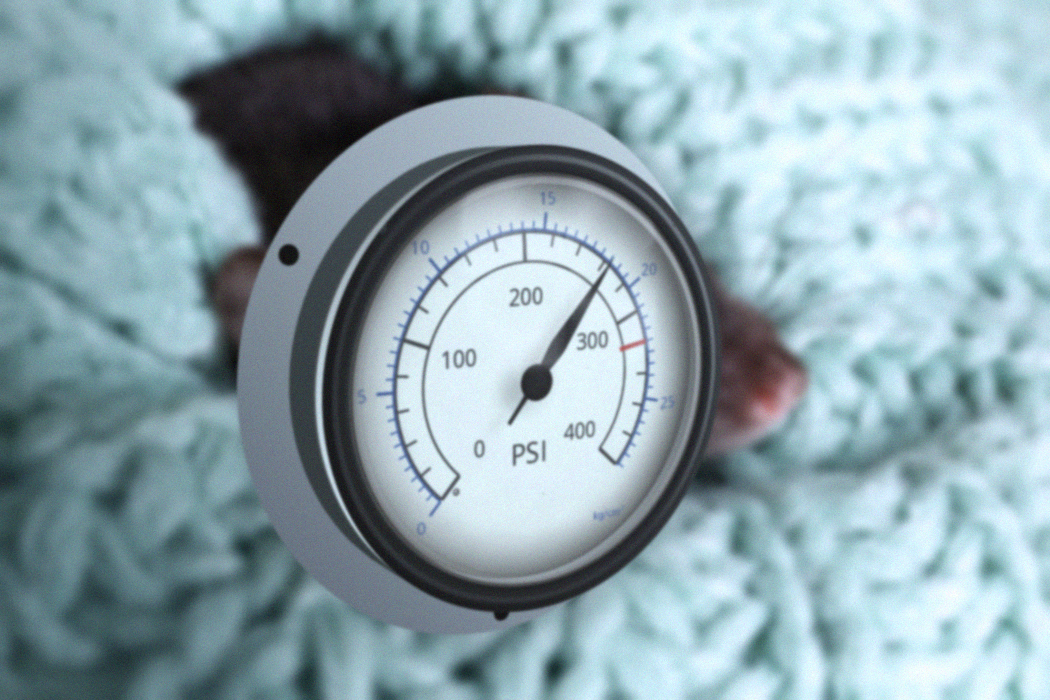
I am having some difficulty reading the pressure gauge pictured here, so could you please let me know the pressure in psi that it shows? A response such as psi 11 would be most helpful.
psi 260
